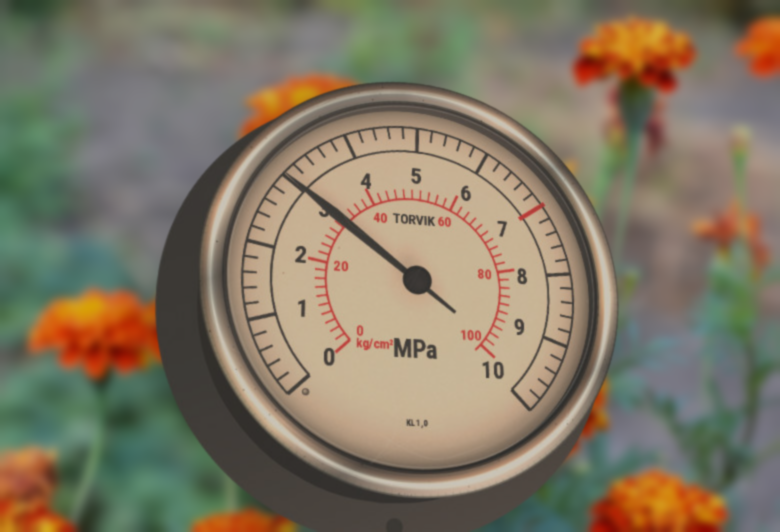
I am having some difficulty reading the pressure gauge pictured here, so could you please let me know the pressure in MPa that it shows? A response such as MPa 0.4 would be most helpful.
MPa 3
